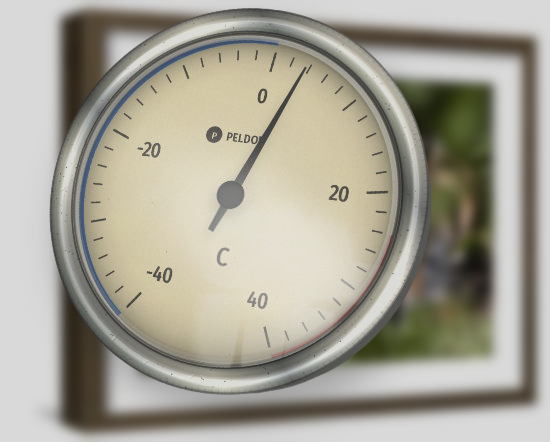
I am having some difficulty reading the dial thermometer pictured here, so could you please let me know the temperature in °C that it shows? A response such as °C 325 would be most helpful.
°C 4
